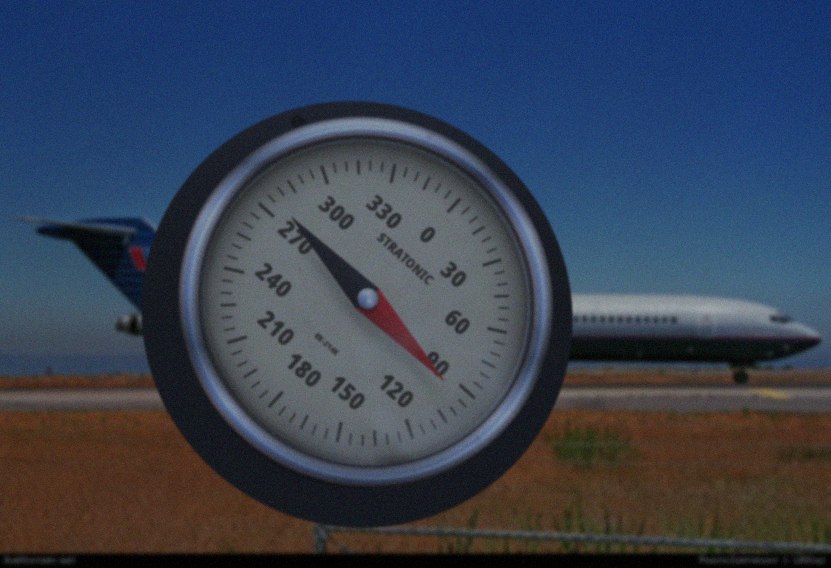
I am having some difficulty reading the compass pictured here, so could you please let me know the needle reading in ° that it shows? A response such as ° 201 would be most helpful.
° 95
